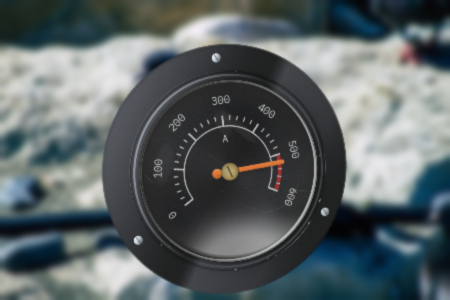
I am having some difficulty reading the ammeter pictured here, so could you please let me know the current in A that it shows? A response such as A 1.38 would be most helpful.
A 520
